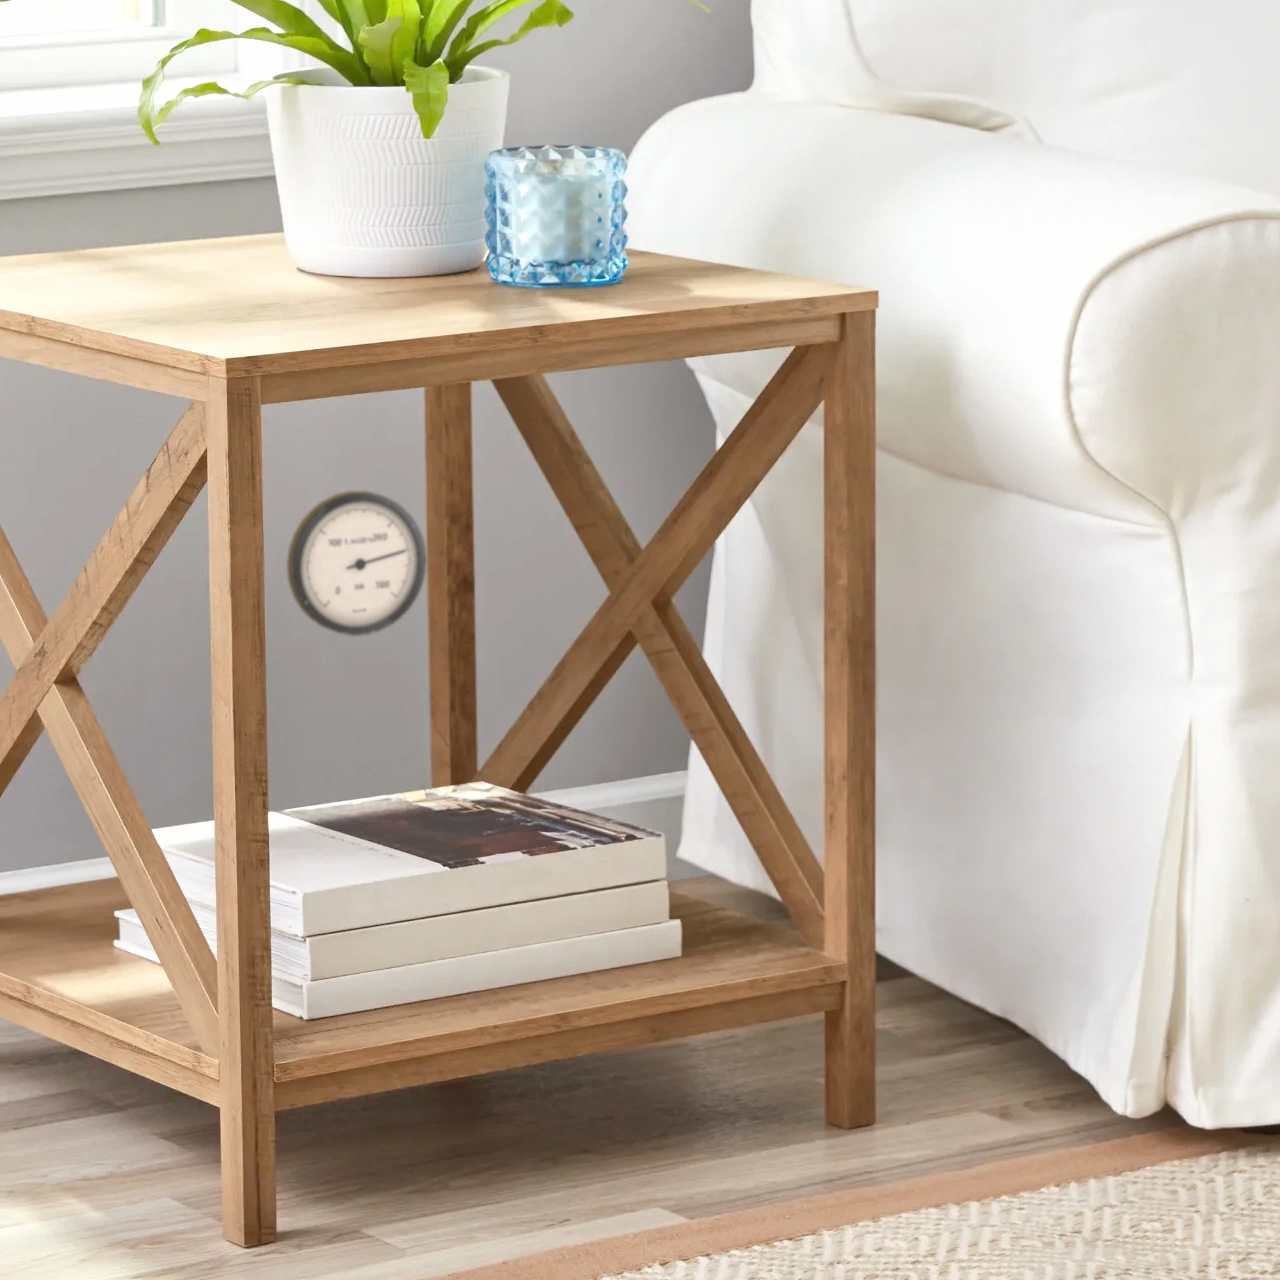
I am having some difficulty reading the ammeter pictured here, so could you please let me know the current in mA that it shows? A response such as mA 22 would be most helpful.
mA 240
